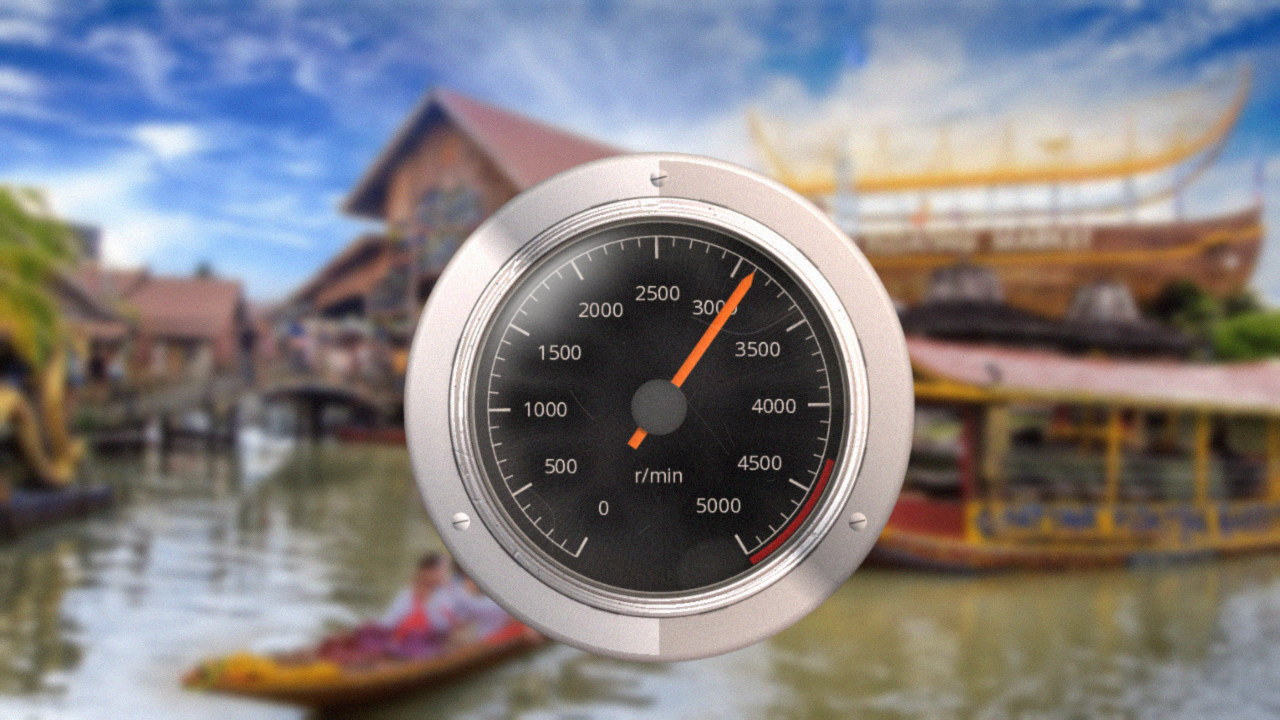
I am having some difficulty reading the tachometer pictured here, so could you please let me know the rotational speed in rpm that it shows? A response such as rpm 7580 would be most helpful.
rpm 3100
